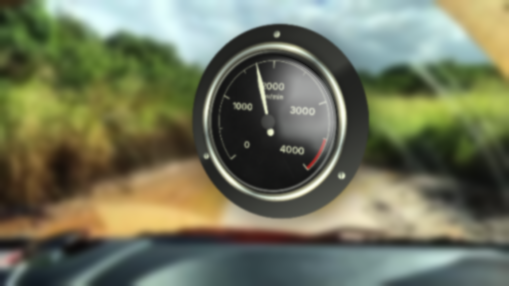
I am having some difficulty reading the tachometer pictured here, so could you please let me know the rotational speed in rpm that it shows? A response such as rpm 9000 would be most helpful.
rpm 1750
